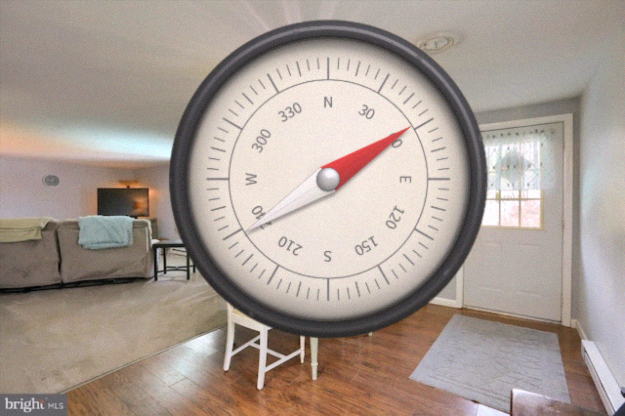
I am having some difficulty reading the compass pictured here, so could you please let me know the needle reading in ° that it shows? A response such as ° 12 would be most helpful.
° 57.5
